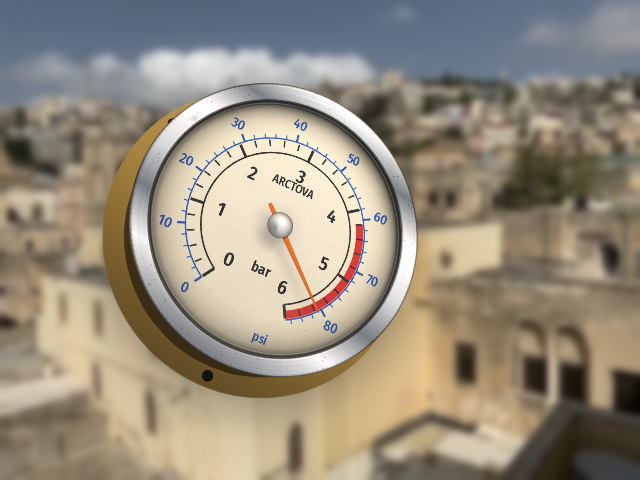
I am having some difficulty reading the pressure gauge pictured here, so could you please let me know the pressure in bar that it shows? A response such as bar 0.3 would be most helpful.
bar 5.6
